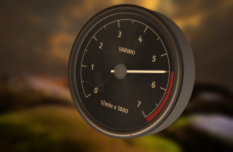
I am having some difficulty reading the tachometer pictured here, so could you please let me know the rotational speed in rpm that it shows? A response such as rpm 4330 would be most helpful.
rpm 5500
